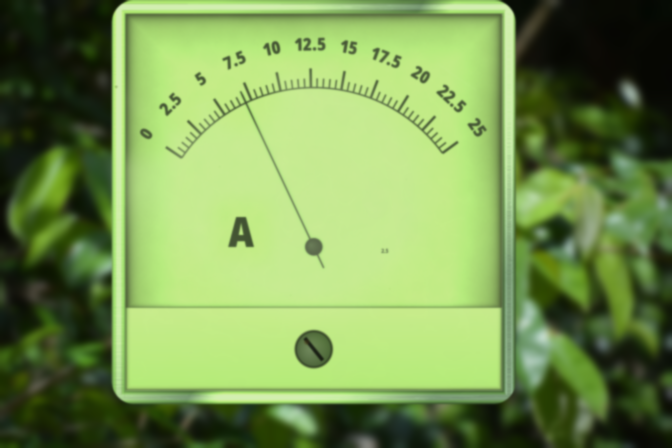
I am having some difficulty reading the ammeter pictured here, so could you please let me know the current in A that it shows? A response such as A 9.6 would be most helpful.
A 7
